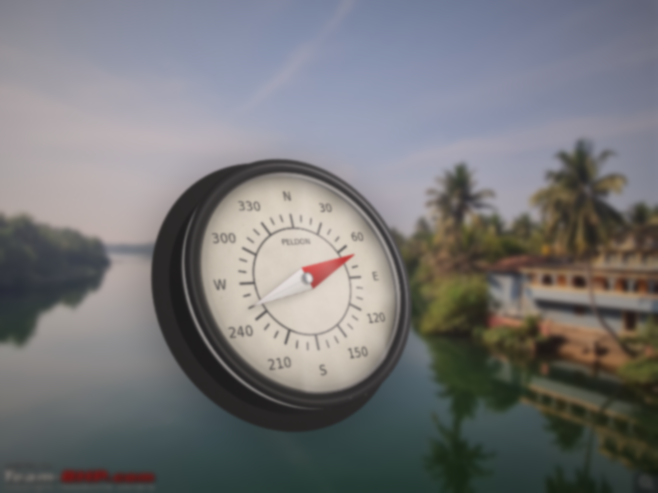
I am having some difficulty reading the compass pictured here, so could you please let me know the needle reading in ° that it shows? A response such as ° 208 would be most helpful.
° 70
